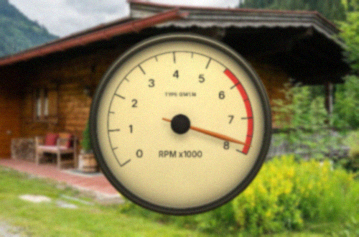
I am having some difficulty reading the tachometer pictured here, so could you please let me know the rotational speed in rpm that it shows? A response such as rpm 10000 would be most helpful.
rpm 7750
